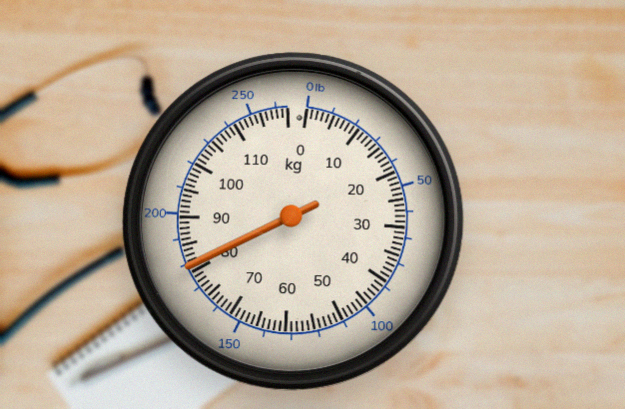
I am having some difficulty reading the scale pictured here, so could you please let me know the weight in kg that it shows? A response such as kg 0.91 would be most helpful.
kg 81
